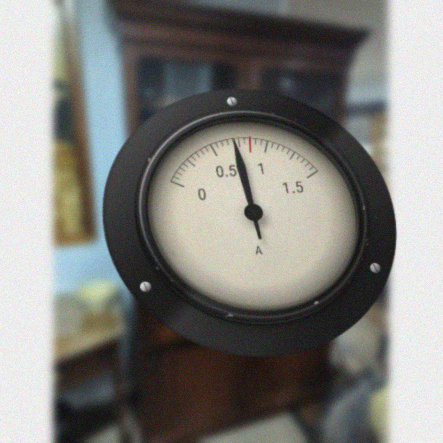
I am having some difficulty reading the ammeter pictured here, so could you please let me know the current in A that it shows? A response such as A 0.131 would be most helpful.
A 0.7
